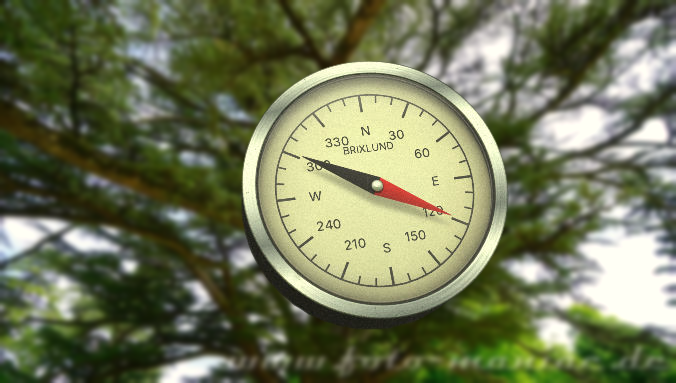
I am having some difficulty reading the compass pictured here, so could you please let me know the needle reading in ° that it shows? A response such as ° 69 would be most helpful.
° 120
